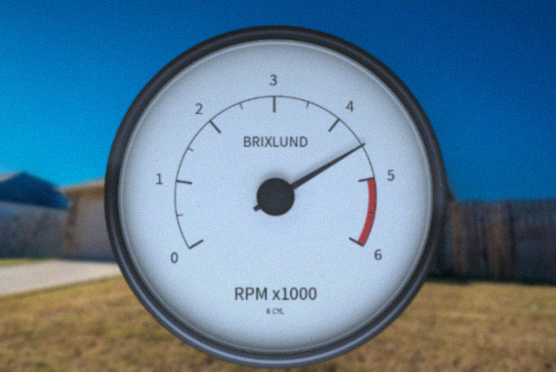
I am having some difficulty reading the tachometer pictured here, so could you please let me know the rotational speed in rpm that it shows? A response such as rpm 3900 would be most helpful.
rpm 4500
